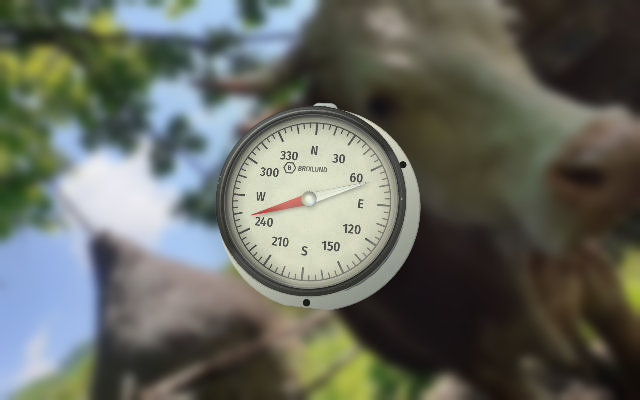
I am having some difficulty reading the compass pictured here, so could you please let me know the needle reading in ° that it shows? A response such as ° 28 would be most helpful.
° 250
